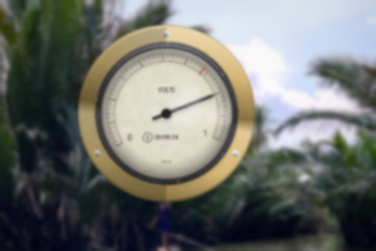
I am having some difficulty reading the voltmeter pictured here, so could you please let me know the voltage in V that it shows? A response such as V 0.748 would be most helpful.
V 0.8
